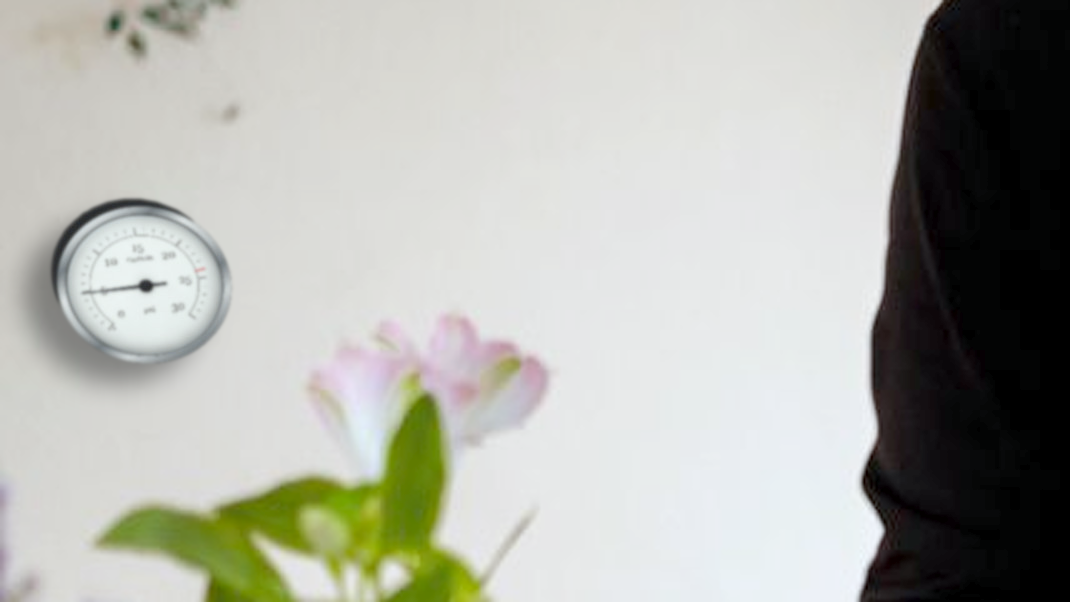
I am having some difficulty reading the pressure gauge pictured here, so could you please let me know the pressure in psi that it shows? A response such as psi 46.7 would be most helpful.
psi 5
